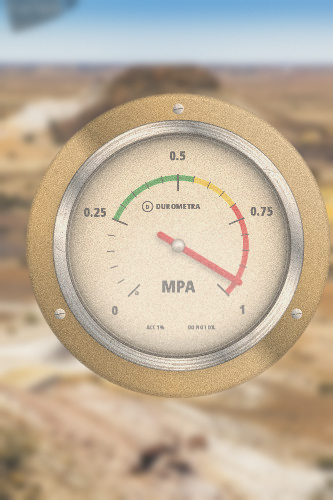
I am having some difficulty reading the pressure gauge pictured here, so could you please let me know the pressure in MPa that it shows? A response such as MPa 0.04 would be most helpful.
MPa 0.95
